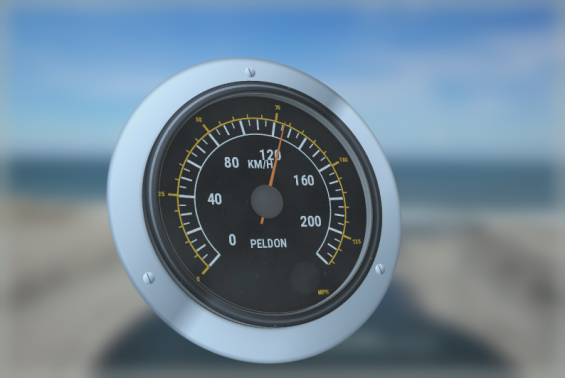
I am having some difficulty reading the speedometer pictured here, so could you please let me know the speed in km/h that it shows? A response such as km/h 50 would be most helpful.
km/h 125
